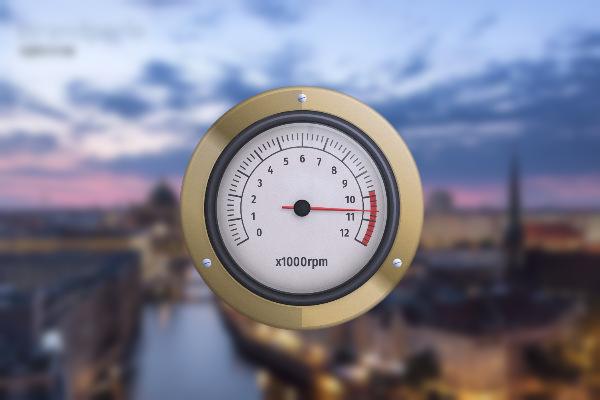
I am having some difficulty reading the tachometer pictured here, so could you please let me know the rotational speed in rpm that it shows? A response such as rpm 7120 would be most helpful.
rpm 10600
